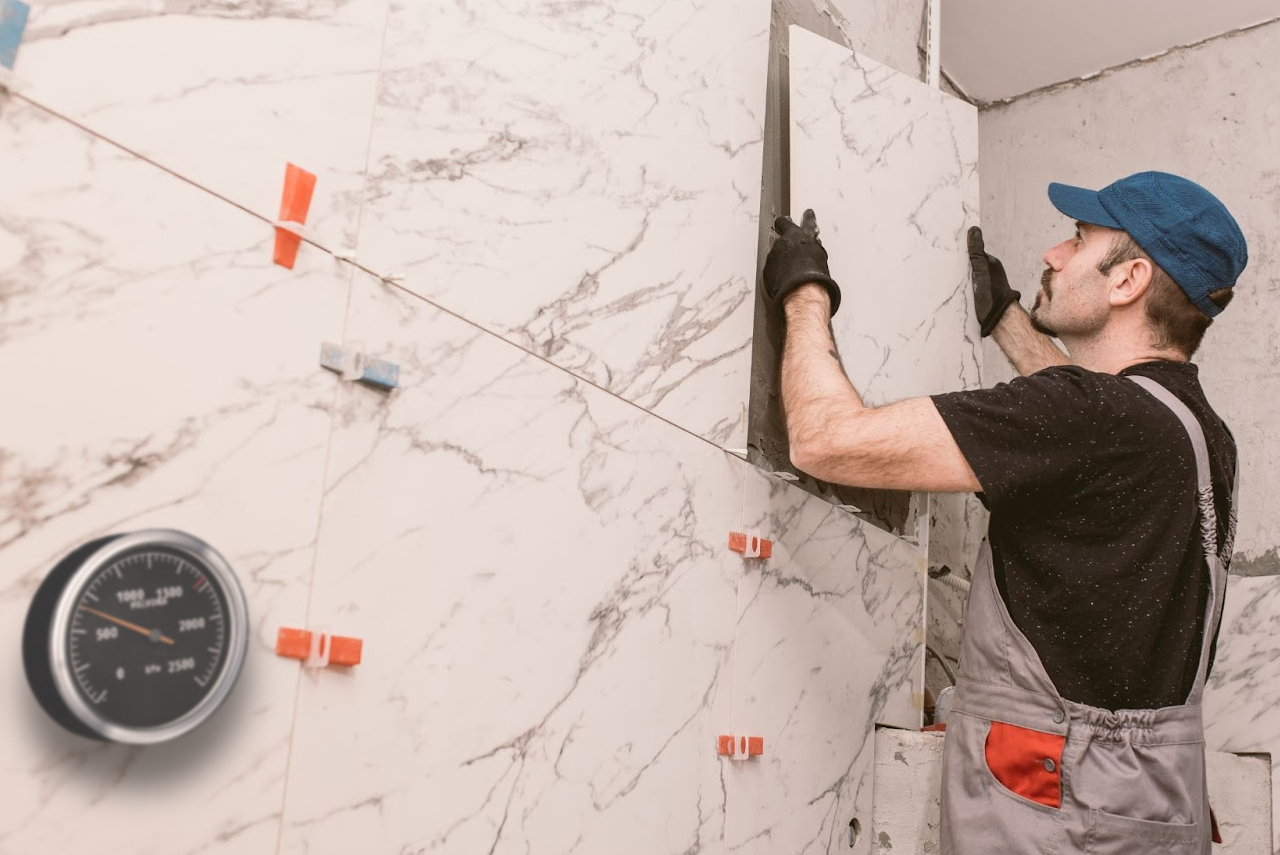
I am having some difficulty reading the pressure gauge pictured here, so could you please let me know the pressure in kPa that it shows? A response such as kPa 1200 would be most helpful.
kPa 650
